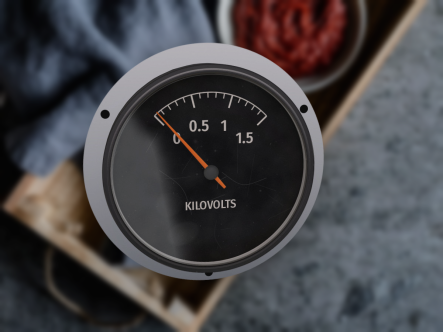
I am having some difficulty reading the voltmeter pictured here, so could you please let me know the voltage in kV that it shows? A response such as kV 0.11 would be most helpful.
kV 0.05
